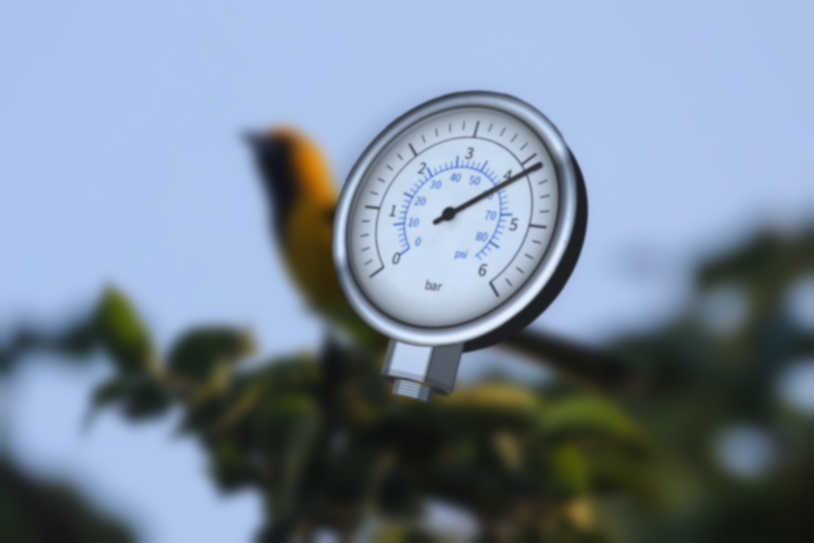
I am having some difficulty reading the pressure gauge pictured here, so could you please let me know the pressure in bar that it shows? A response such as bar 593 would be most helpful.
bar 4.2
